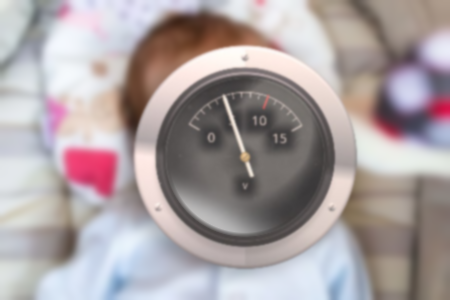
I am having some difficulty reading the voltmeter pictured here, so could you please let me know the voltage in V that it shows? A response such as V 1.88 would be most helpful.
V 5
